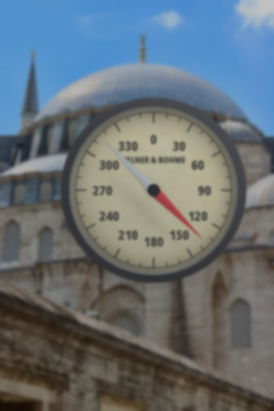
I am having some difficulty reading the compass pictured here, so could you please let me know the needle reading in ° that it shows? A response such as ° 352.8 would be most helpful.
° 135
